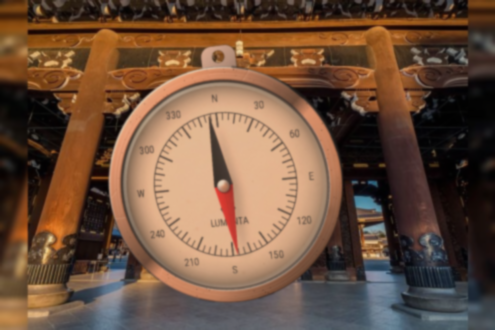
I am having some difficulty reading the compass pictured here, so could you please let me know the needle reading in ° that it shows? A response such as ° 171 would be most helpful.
° 175
